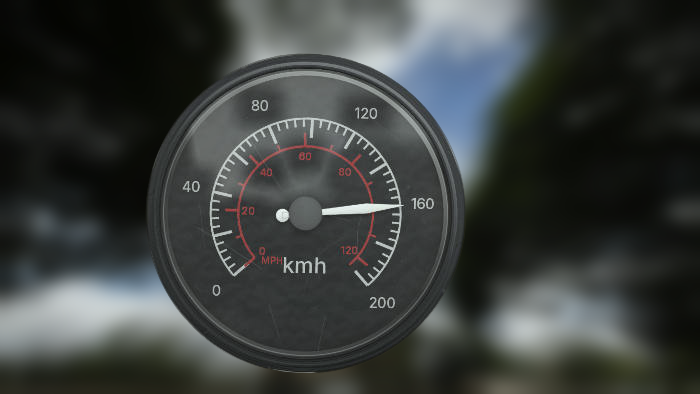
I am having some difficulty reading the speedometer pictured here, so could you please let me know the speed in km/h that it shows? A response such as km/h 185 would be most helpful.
km/h 160
